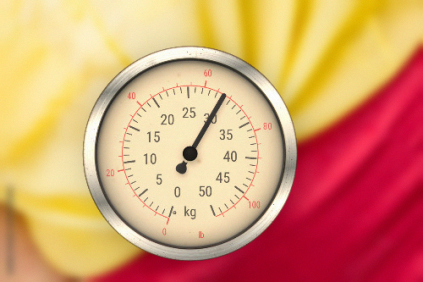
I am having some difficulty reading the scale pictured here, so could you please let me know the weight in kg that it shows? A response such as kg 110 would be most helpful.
kg 30
